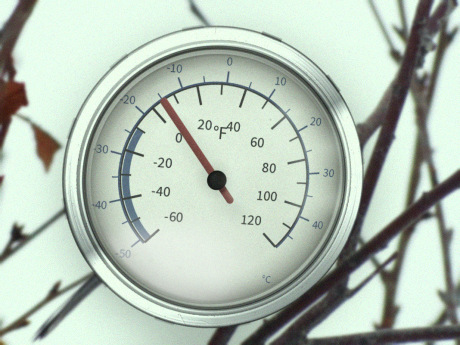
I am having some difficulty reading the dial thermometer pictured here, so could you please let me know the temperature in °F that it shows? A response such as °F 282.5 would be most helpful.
°F 5
